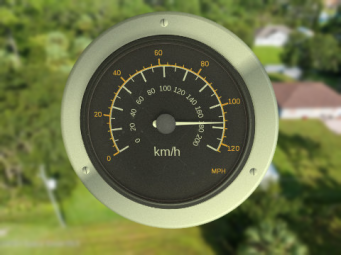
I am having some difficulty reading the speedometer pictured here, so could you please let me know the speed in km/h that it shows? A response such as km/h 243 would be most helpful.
km/h 175
